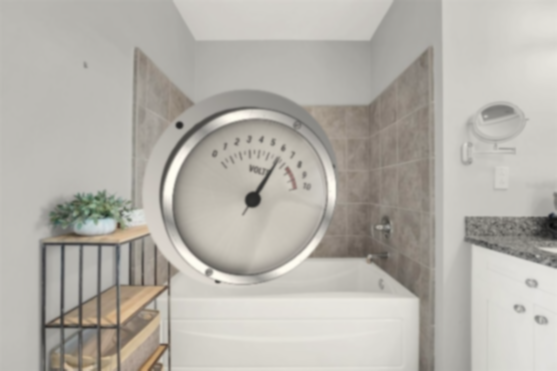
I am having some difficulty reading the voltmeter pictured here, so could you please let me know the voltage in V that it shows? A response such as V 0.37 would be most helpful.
V 6
